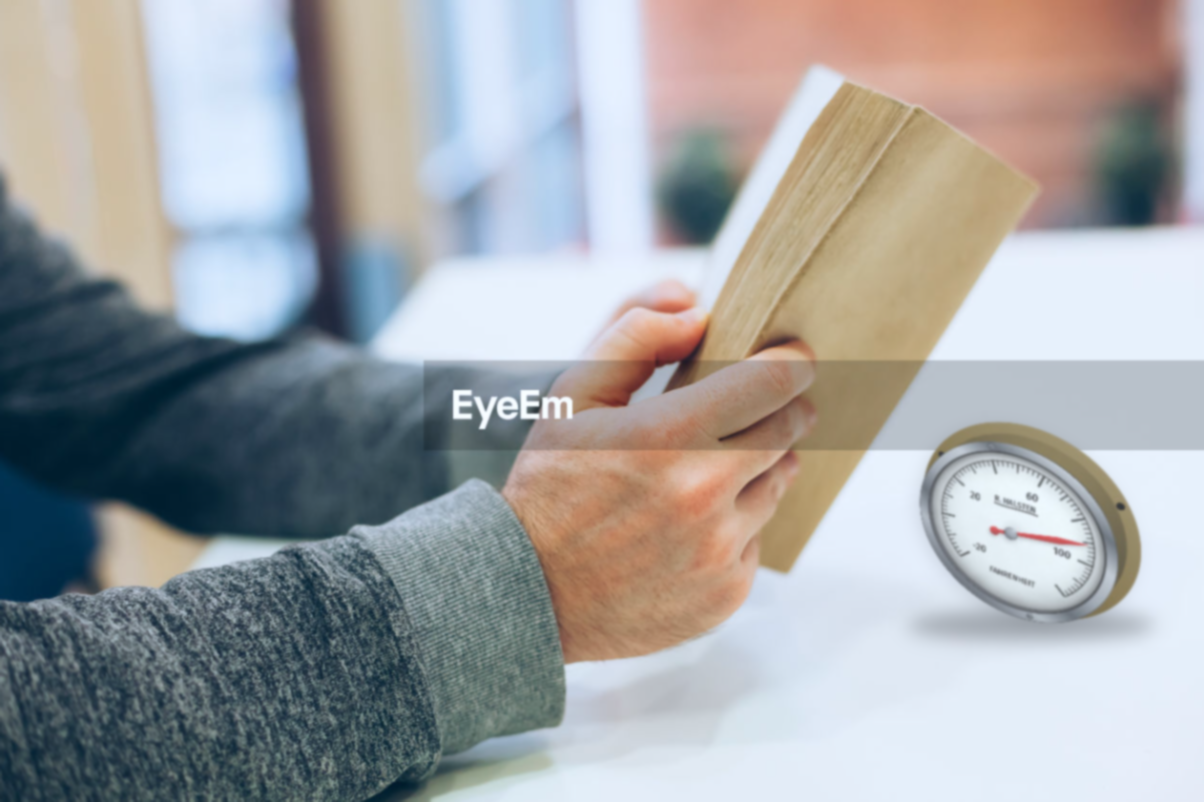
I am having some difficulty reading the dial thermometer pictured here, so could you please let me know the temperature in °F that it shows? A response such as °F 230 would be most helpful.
°F 90
